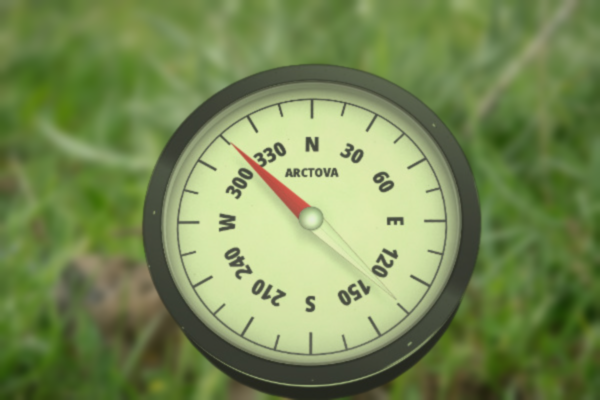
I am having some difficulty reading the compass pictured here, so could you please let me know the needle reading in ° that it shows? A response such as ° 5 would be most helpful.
° 315
